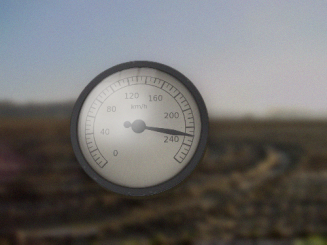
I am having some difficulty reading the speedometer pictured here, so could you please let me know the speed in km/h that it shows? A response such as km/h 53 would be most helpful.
km/h 230
